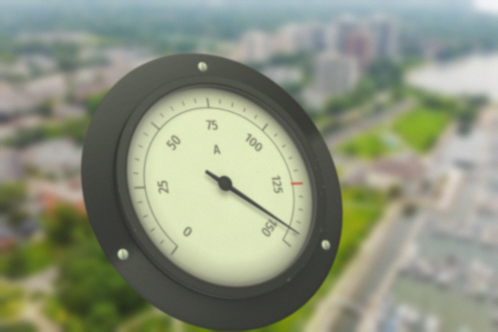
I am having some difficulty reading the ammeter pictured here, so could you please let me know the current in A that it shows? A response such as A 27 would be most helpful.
A 145
